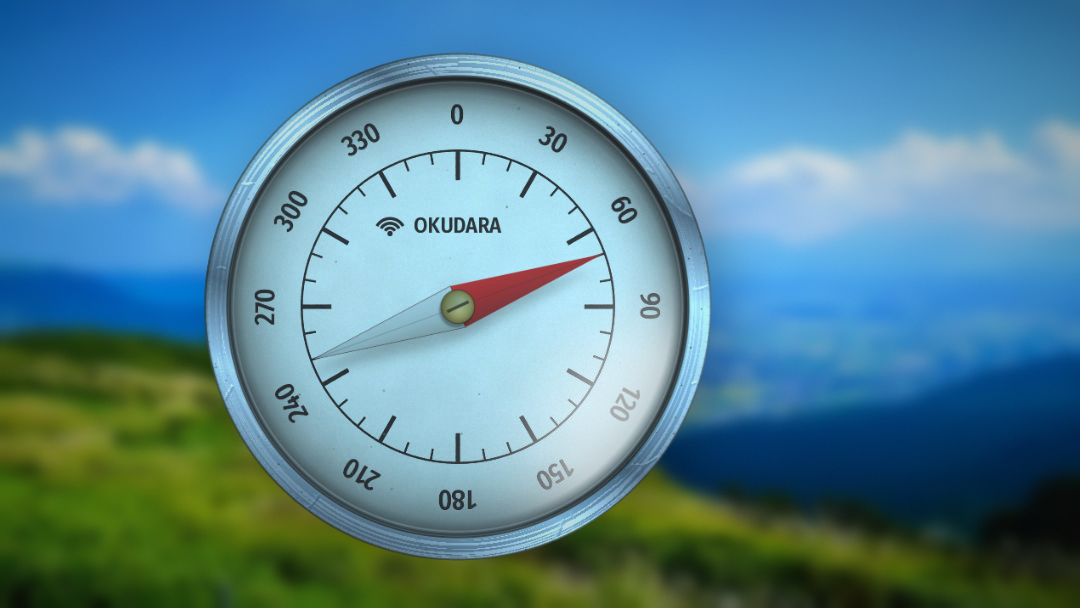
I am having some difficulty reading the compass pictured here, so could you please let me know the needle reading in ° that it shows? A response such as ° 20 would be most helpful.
° 70
